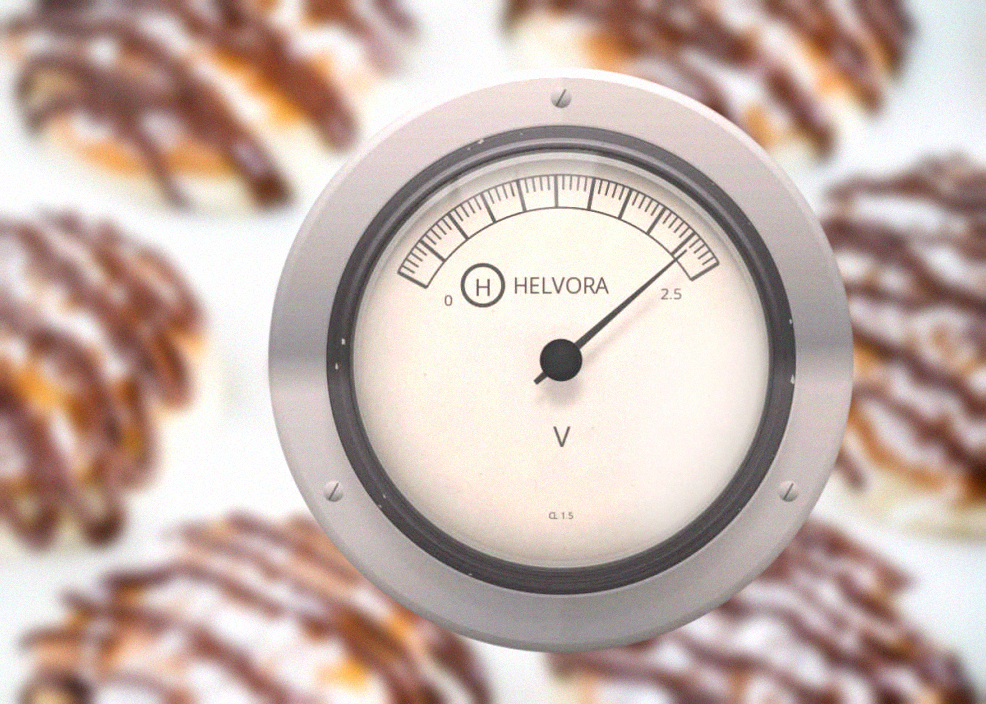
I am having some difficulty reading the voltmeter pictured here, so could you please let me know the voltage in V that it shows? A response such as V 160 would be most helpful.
V 2.3
